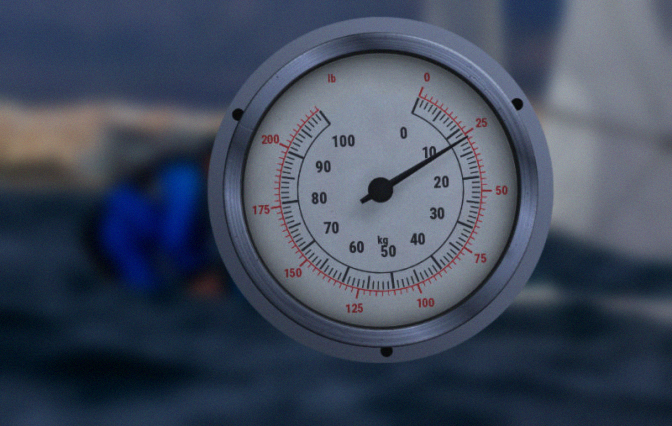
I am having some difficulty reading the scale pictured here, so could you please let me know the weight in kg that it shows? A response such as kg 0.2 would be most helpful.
kg 12
